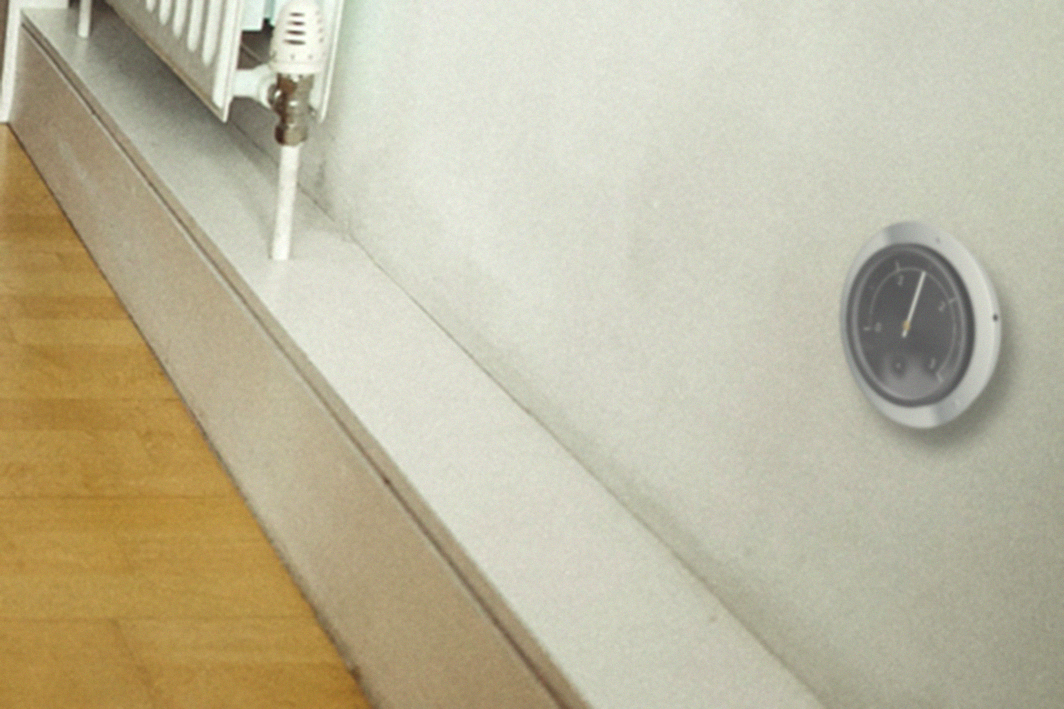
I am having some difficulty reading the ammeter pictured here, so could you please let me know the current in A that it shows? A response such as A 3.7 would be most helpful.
A 1.5
